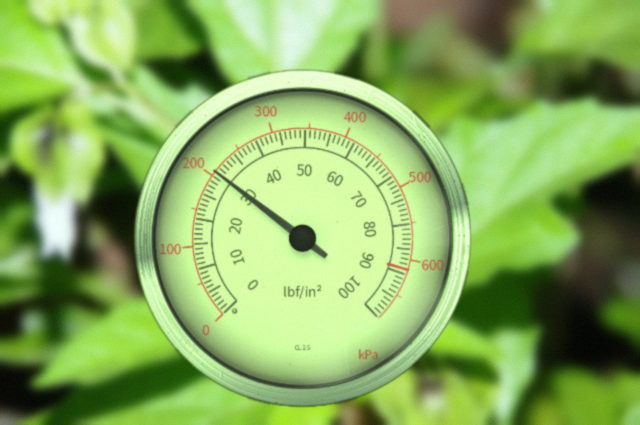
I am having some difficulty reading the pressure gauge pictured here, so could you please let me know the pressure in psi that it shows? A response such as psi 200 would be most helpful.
psi 30
